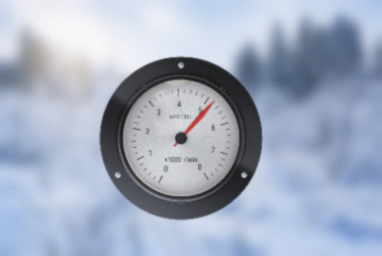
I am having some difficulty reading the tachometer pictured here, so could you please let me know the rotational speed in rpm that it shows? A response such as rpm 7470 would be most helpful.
rpm 5200
